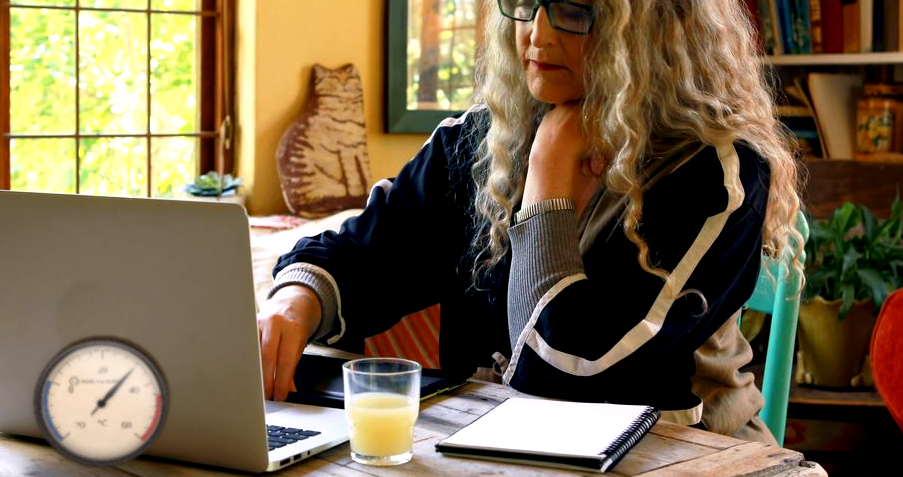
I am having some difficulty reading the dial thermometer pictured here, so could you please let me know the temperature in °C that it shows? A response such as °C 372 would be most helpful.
°C 32
